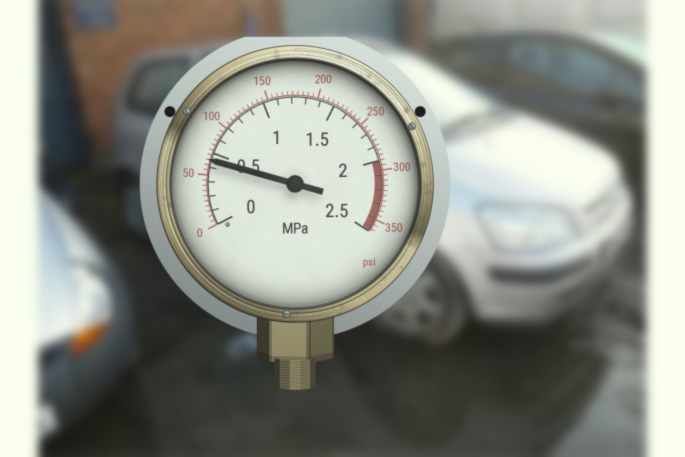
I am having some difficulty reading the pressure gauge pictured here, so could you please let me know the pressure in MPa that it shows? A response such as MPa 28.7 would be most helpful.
MPa 0.45
